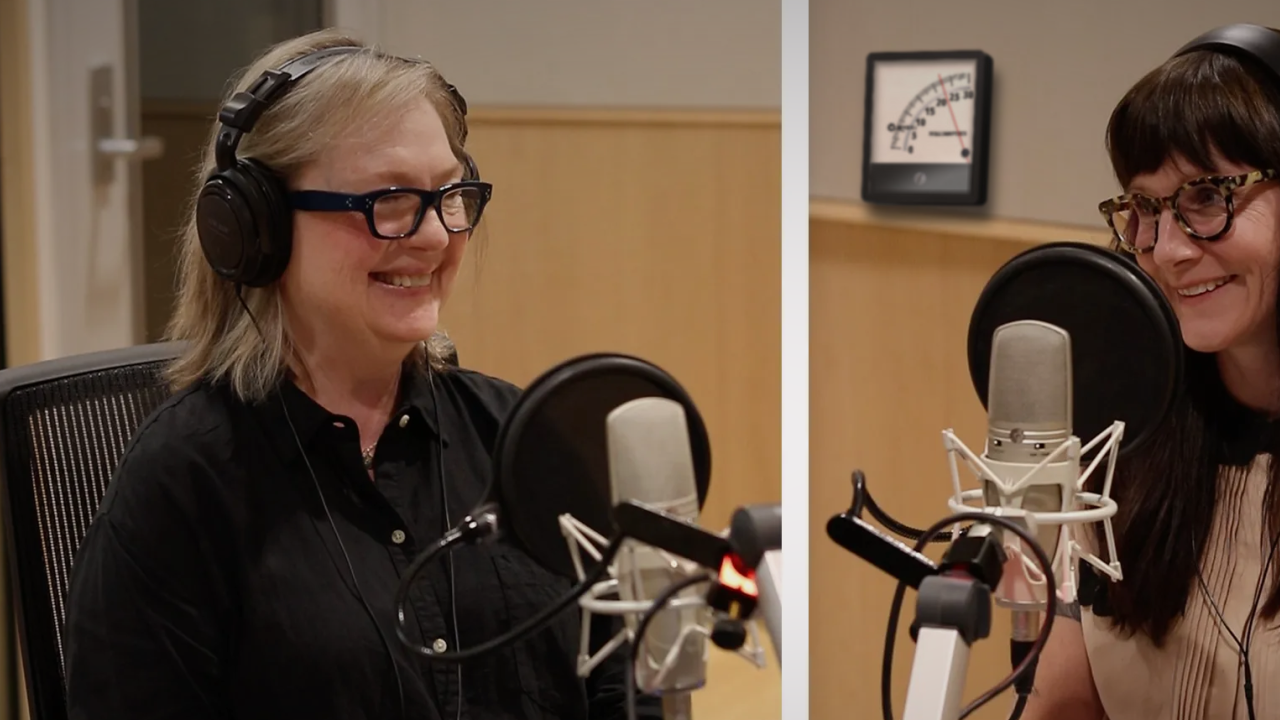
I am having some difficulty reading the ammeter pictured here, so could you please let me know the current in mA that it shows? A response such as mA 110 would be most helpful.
mA 22.5
